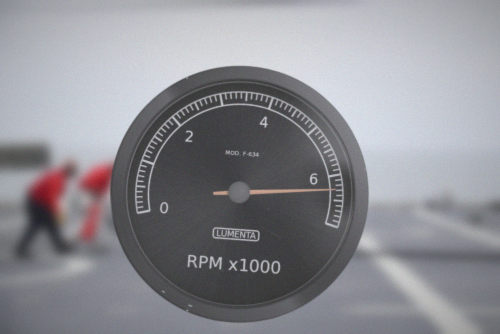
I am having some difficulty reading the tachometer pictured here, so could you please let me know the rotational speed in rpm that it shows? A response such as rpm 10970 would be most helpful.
rpm 6300
